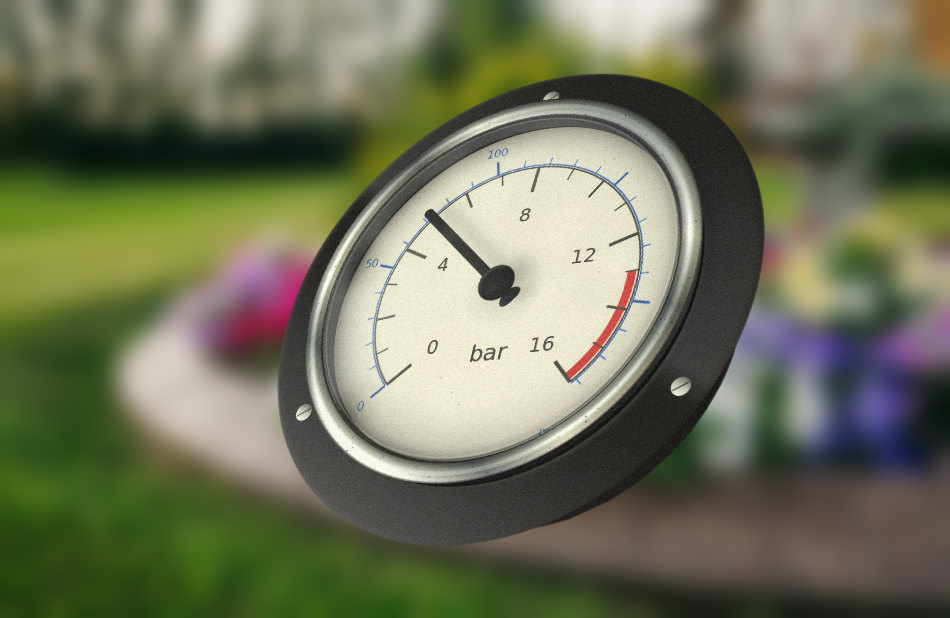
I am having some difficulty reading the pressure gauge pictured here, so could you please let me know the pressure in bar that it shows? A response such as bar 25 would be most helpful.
bar 5
